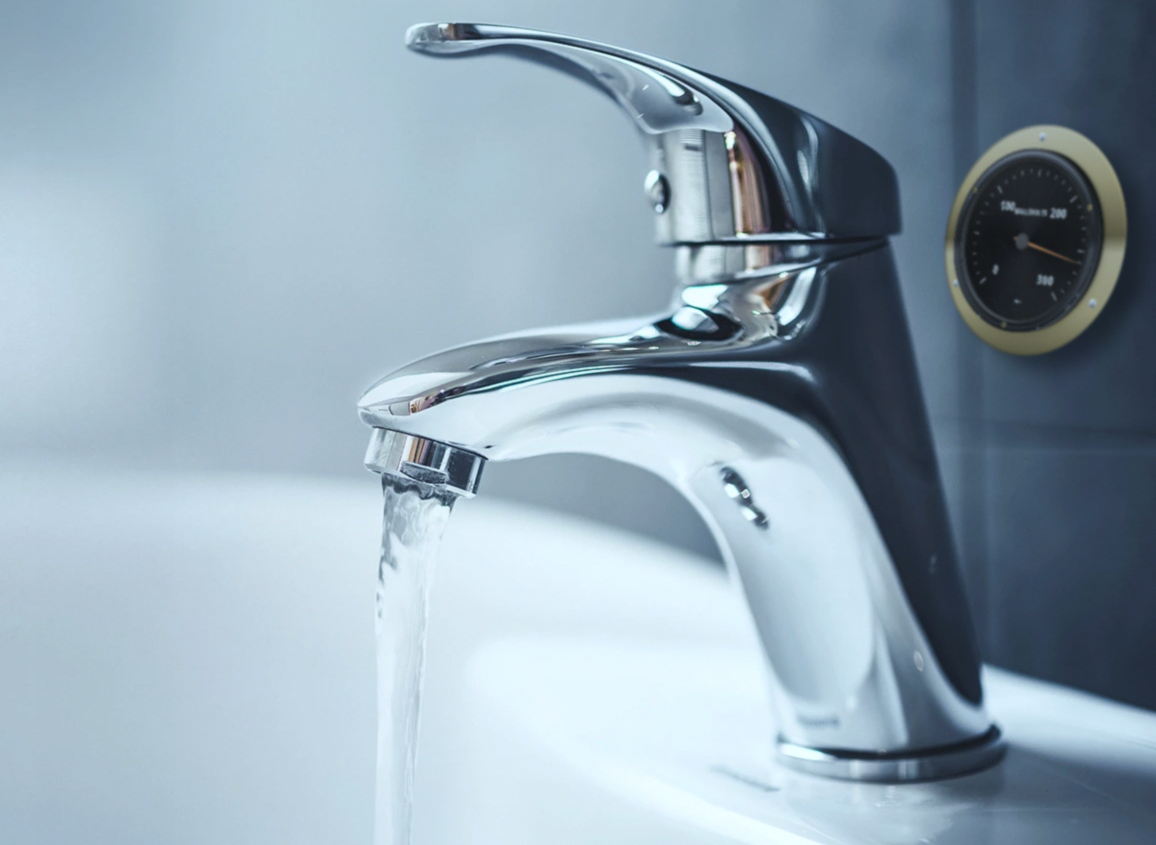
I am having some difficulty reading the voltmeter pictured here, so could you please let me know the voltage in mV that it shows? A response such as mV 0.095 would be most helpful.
mV 260
